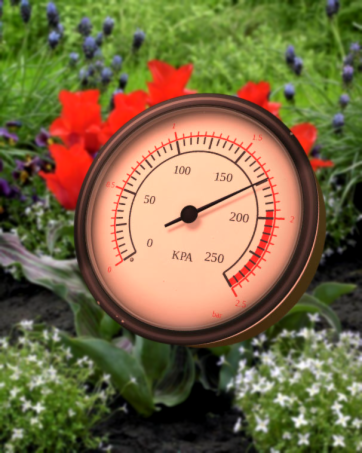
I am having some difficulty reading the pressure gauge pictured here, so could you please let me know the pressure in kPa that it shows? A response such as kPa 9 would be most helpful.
kPa 175
